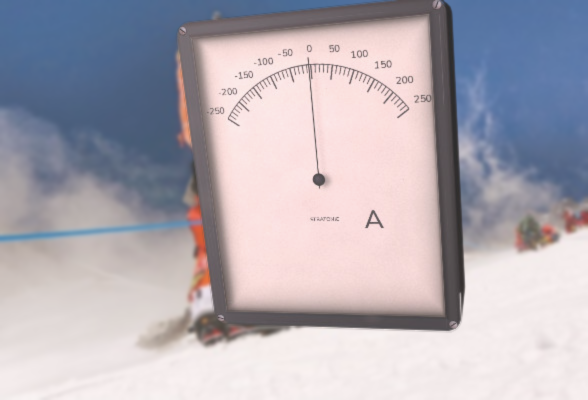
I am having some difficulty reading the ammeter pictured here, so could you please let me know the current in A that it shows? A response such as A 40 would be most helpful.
A 0
